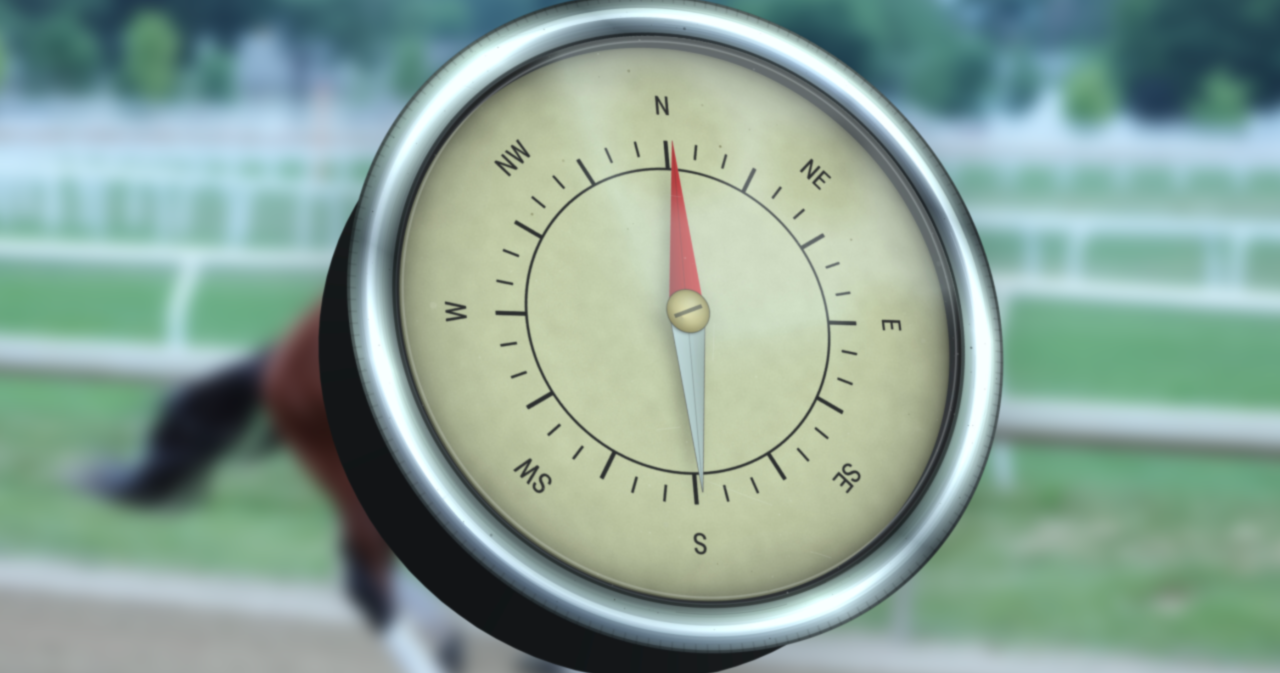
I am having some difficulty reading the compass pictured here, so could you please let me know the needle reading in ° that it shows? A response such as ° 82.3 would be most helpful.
° 0
